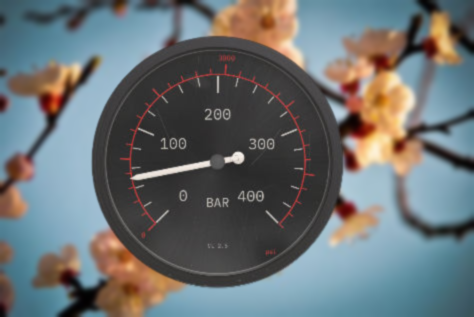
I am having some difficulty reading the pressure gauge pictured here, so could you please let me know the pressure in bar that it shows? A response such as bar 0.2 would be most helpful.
bar 50
